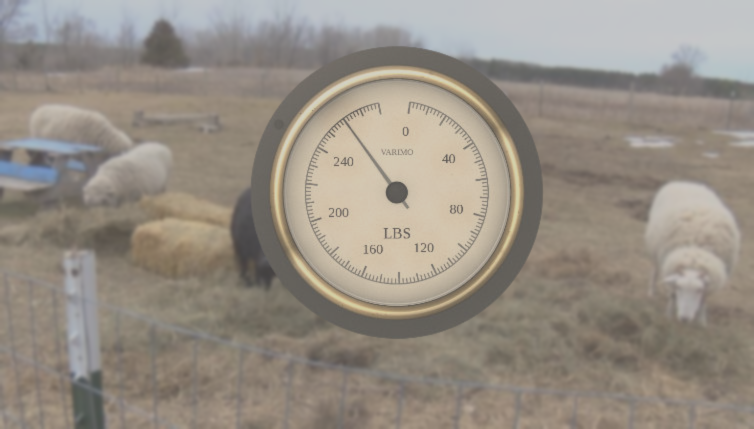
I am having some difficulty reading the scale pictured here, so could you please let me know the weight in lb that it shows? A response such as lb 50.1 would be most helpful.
lb 260
